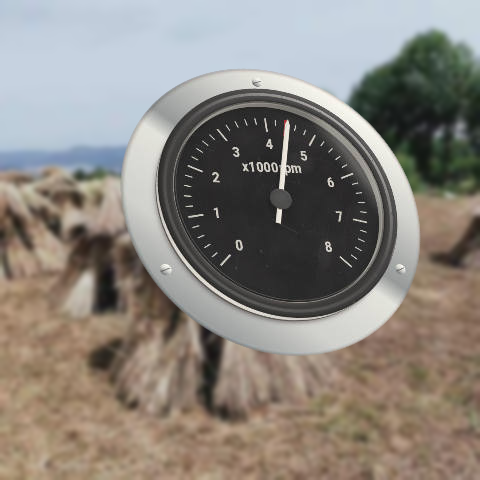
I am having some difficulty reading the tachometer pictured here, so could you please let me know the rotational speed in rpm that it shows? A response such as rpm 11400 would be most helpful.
rpm 4400
